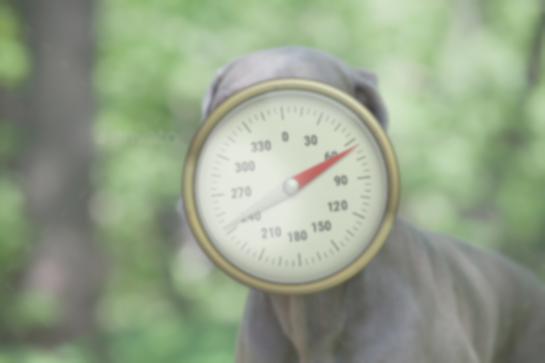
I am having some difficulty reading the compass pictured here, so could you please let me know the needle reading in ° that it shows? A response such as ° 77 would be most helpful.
° 65
